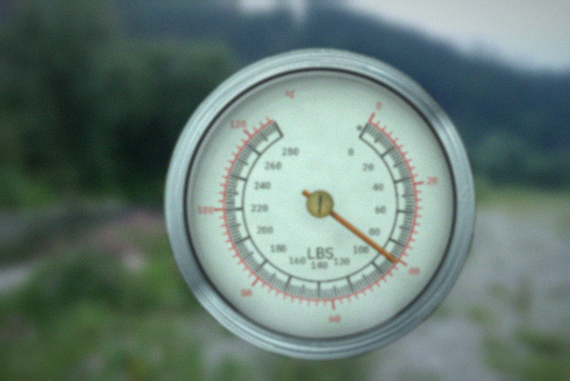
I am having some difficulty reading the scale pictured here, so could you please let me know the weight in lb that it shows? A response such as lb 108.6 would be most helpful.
lb 90
